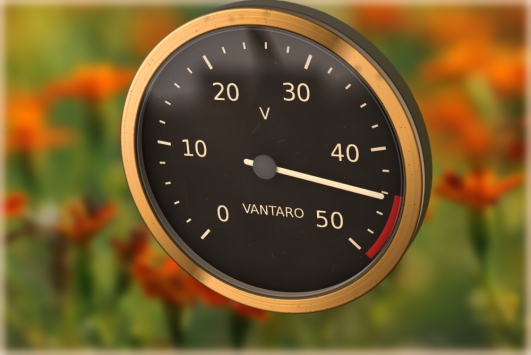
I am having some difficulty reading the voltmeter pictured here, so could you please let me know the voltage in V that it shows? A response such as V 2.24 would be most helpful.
V 44
